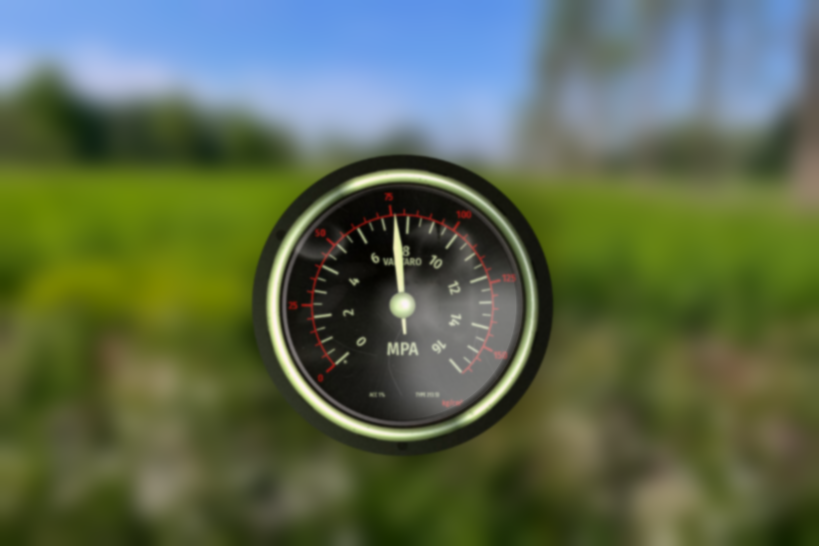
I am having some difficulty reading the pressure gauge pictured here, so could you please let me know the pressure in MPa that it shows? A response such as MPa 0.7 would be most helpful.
MPa 7.5
